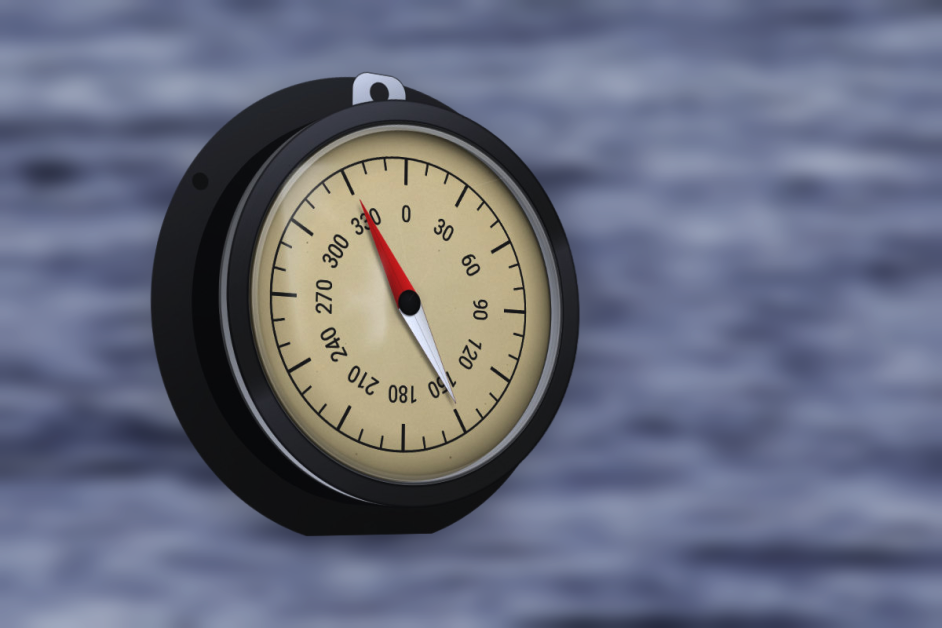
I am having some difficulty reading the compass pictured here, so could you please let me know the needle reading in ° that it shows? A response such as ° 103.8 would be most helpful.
° 330
